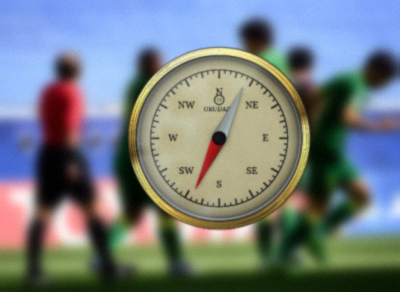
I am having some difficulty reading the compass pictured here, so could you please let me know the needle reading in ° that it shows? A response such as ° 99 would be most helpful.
° 205
